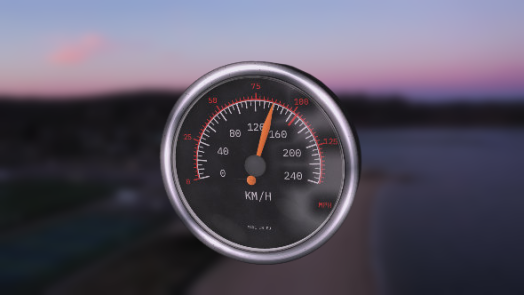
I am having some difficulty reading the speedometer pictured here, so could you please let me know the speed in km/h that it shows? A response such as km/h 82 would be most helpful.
km/h 140
